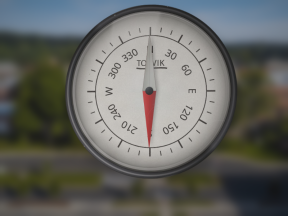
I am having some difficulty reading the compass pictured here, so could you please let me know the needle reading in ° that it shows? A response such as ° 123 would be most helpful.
° 180
